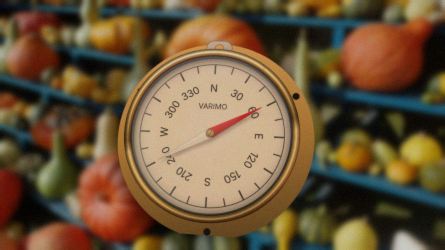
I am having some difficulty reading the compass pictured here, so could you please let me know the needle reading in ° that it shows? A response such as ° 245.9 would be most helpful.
° 60
